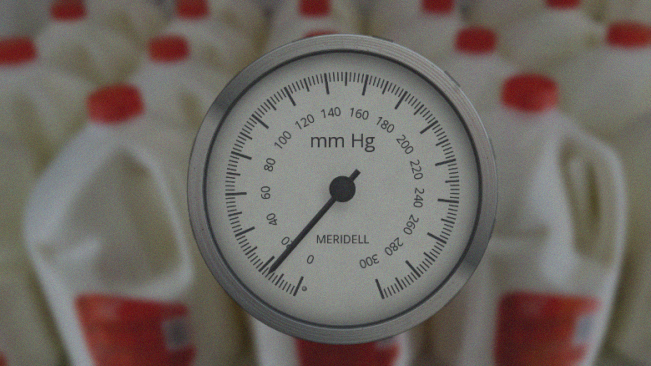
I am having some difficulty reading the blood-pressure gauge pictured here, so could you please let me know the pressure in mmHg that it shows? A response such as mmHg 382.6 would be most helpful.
mmHg 16
